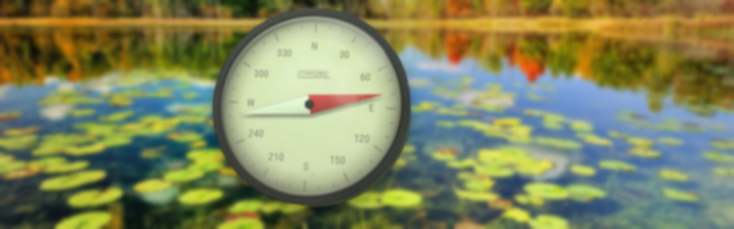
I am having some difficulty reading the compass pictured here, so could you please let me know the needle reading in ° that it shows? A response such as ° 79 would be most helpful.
° 80
